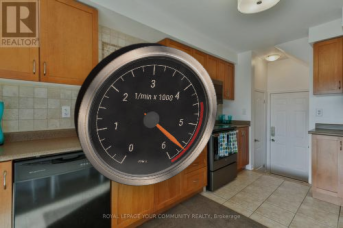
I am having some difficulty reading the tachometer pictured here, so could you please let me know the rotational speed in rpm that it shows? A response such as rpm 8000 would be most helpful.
rpm 5625
